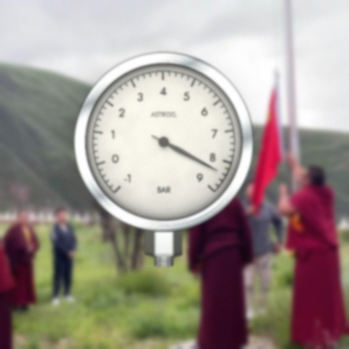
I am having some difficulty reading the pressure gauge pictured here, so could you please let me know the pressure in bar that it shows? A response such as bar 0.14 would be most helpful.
bar 8.4
